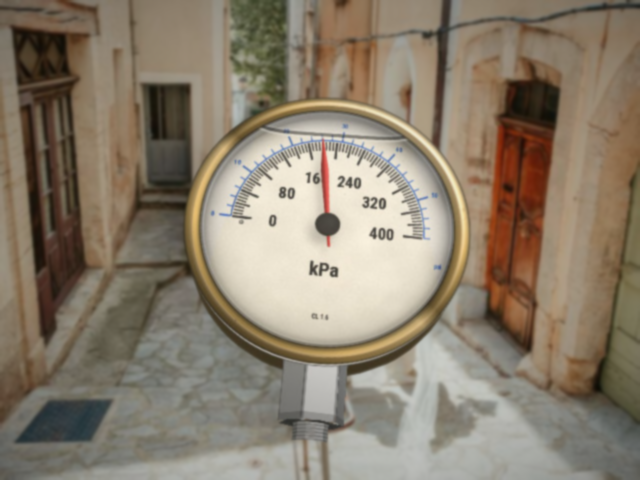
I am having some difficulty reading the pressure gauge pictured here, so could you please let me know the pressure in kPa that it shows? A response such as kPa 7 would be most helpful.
kPa 180
